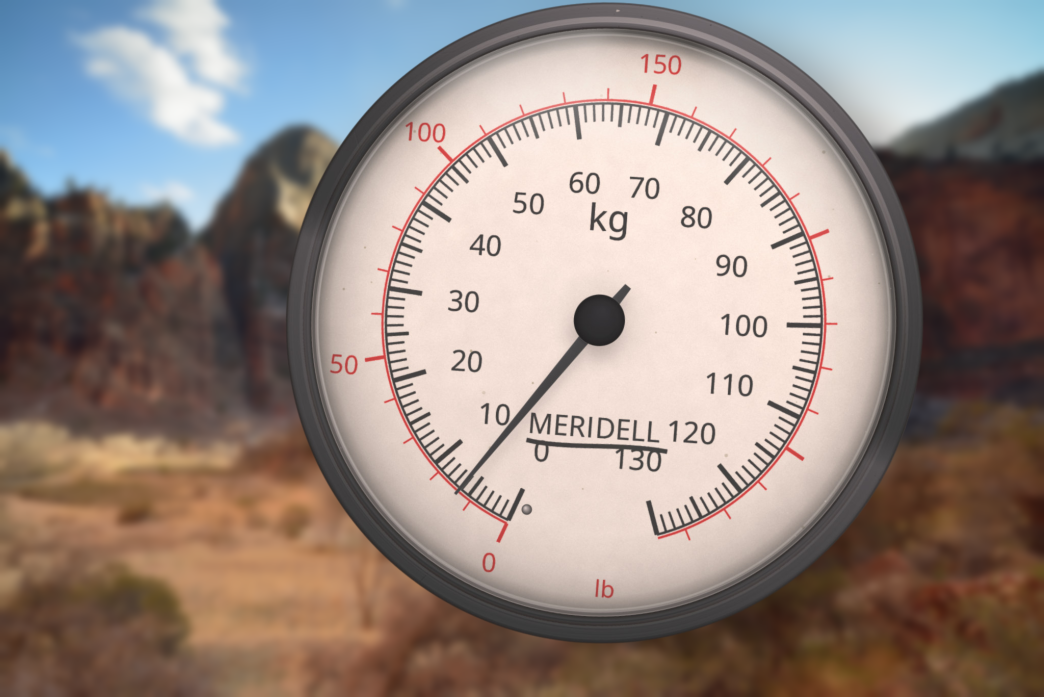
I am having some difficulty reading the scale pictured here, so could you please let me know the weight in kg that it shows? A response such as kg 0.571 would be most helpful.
kg 6
